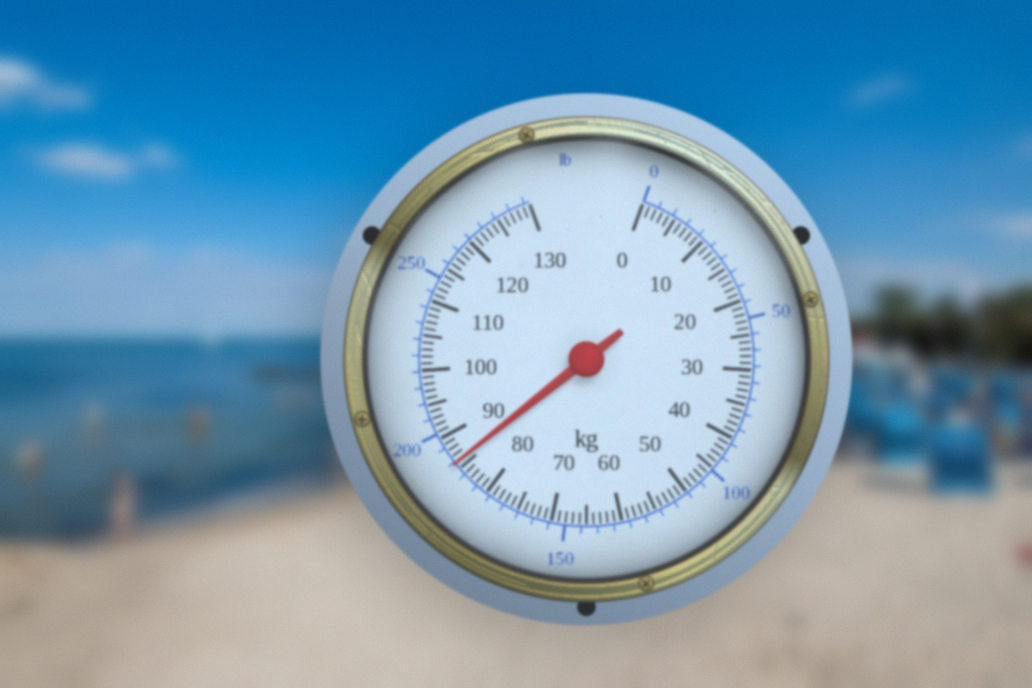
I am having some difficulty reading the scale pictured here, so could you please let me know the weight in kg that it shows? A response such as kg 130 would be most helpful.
kg 86
